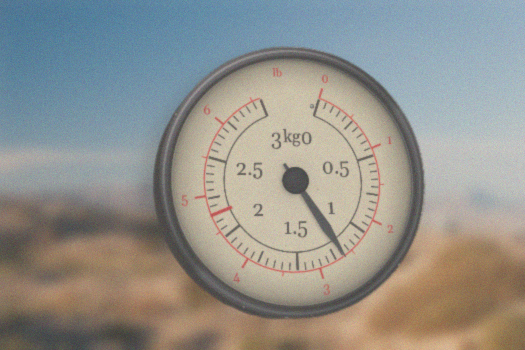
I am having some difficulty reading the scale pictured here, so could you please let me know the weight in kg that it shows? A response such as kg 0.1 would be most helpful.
kg 1.2
